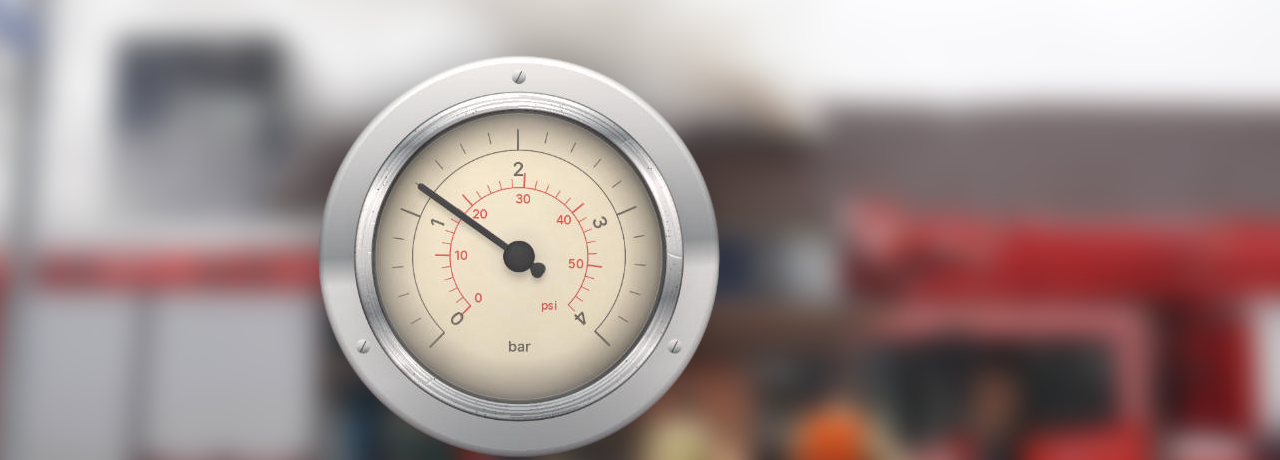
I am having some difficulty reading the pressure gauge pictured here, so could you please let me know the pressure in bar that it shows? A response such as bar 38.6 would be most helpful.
bar 1.2
